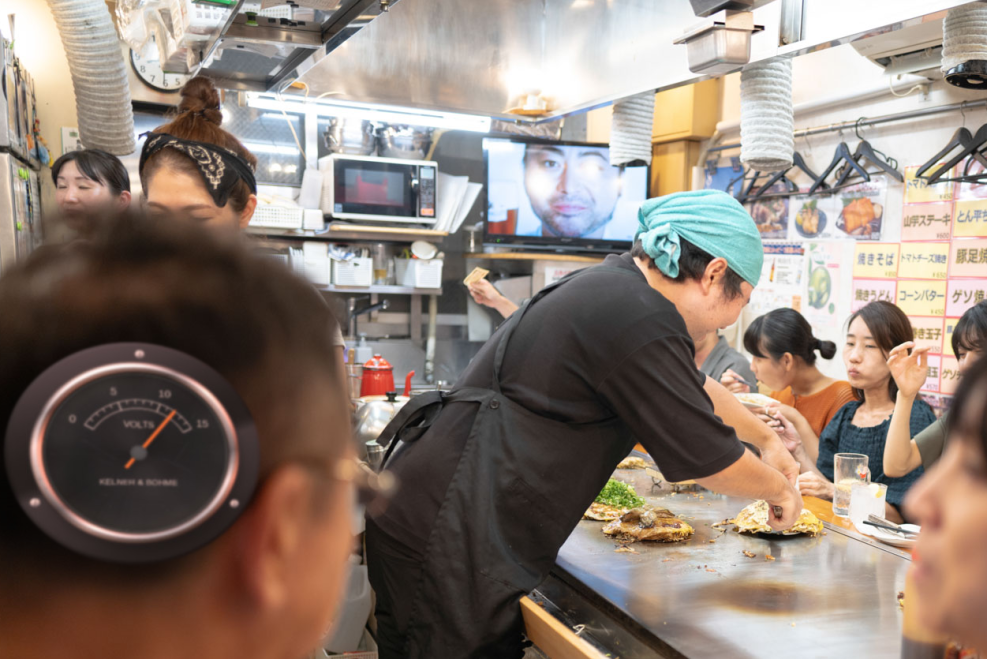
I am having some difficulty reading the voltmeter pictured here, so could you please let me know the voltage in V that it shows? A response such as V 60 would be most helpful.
V 12
